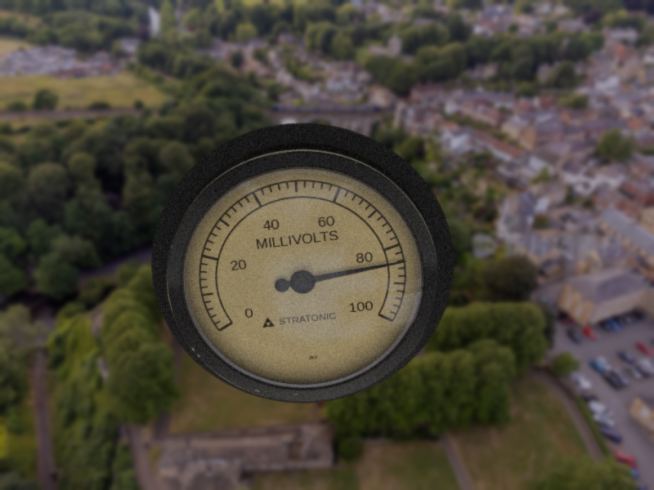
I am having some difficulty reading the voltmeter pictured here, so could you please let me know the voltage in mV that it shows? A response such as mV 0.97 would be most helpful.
mV 84
